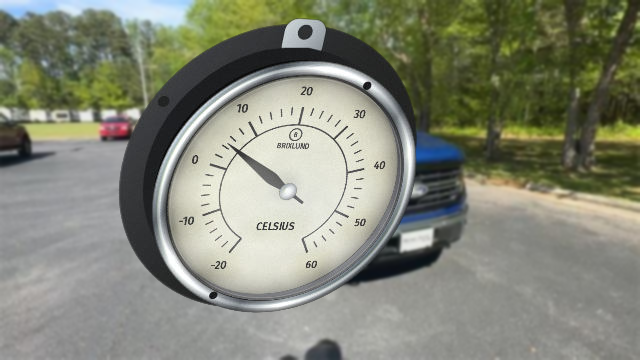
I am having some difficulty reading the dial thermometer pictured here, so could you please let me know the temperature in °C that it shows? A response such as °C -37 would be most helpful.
°C 5
